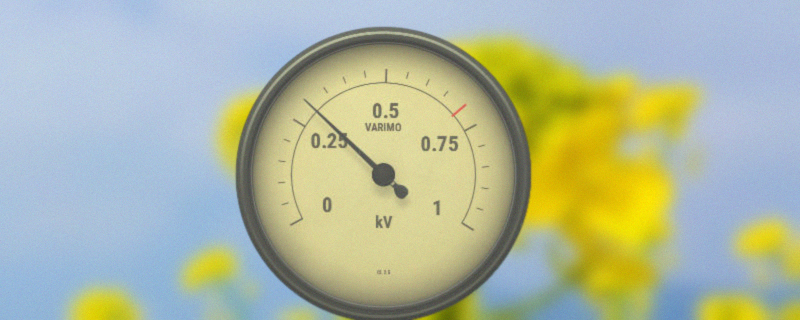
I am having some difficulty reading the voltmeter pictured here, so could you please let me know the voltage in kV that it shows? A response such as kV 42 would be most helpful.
kV 0.3
